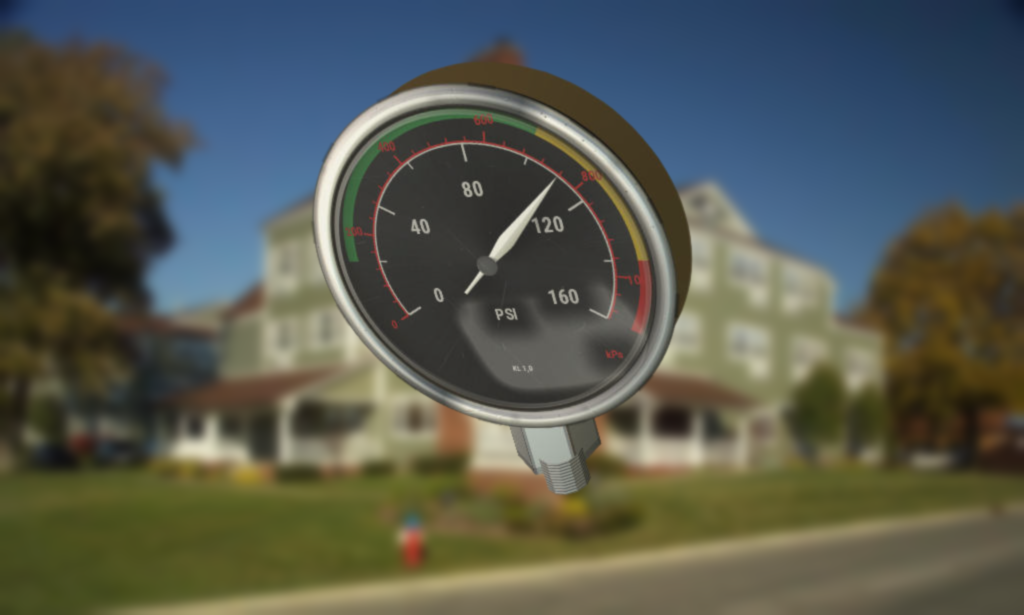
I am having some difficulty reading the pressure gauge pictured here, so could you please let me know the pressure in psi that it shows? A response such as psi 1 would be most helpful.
psi 110
